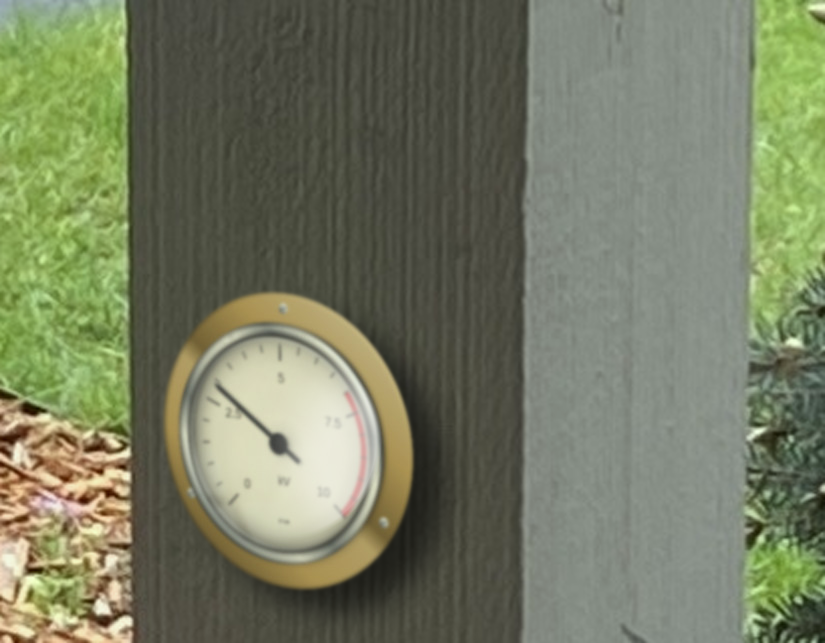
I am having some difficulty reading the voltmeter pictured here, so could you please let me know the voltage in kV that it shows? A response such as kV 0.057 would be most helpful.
kV 3
